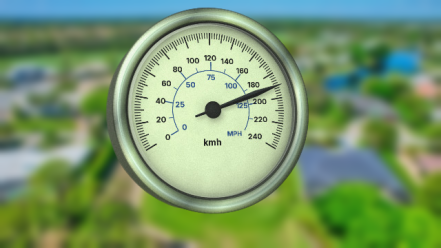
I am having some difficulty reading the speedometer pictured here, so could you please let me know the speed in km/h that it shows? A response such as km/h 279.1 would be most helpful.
km/h 190
